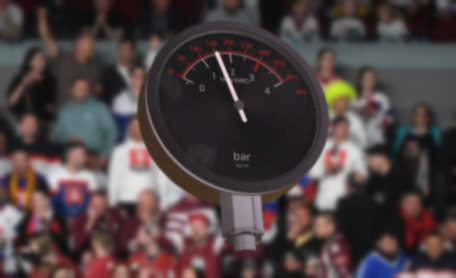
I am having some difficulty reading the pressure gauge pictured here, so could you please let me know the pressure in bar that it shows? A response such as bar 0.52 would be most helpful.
bar 1.5
